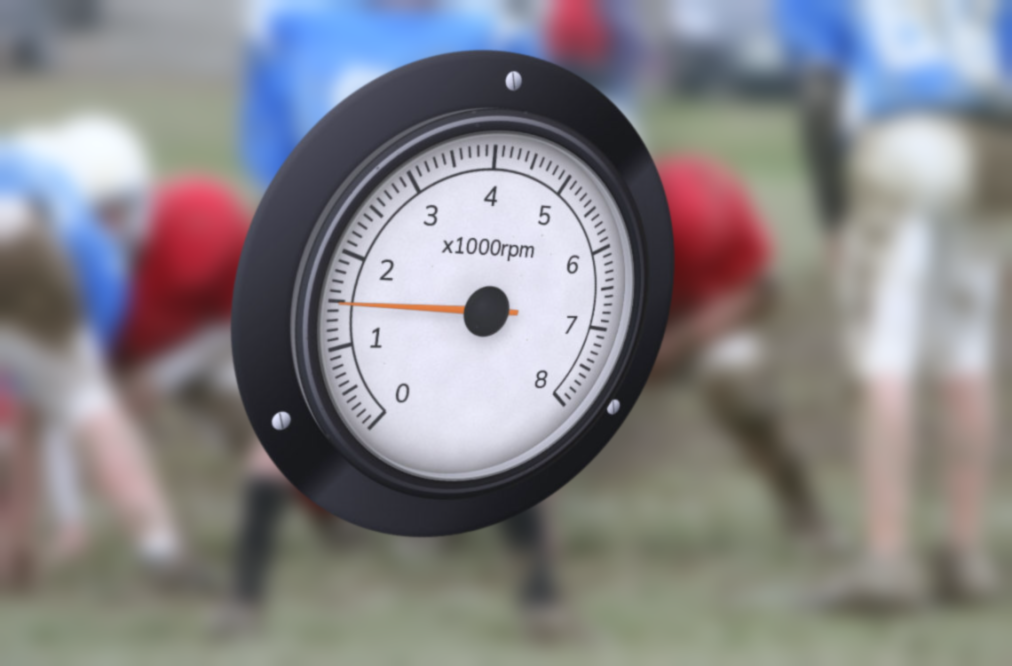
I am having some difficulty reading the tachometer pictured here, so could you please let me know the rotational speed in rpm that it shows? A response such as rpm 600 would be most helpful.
rpm 1500
